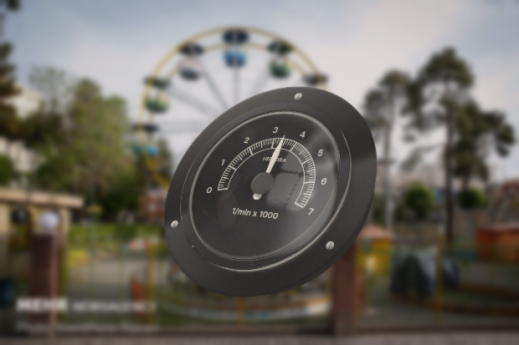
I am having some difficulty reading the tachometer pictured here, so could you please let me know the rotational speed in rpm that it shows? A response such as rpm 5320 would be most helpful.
rpm 3500
